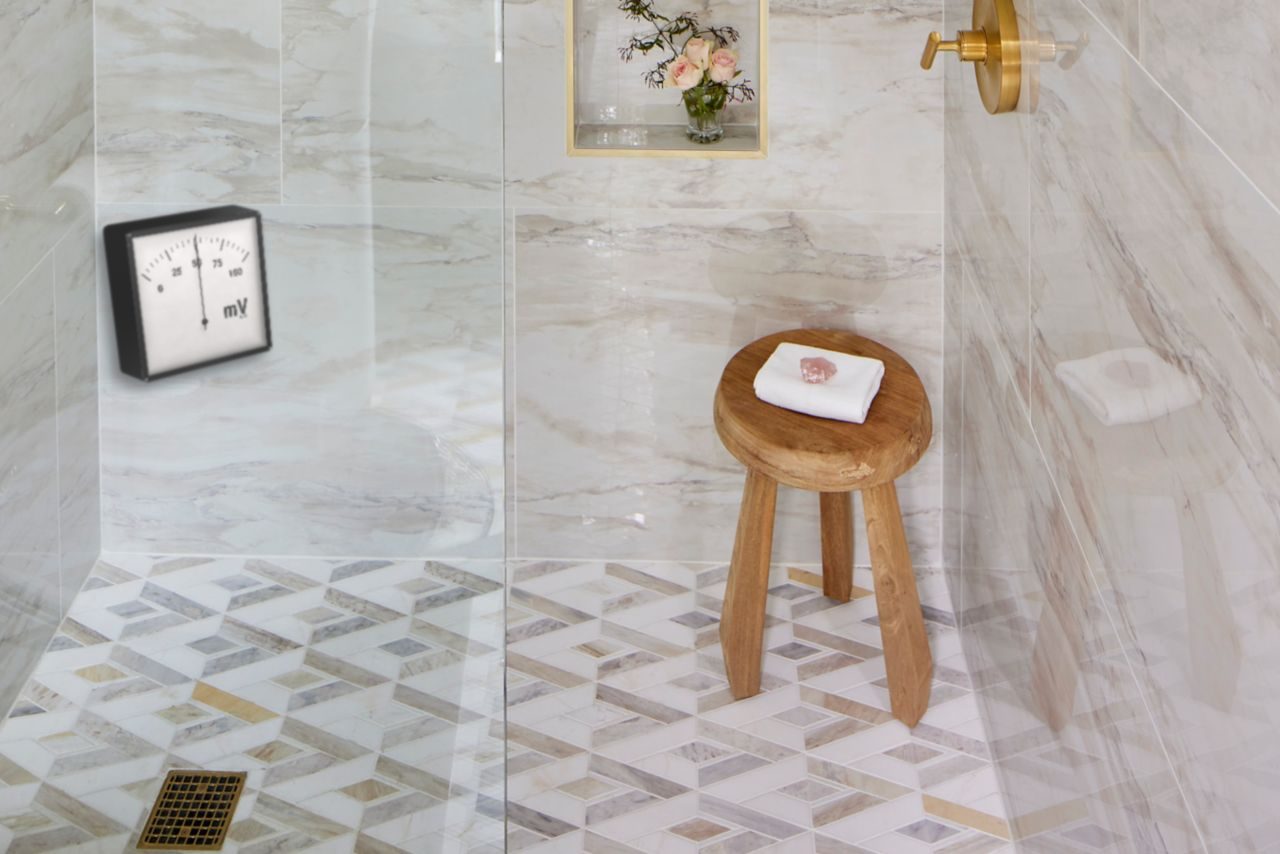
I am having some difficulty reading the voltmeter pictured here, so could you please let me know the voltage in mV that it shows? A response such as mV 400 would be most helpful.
mV 50
